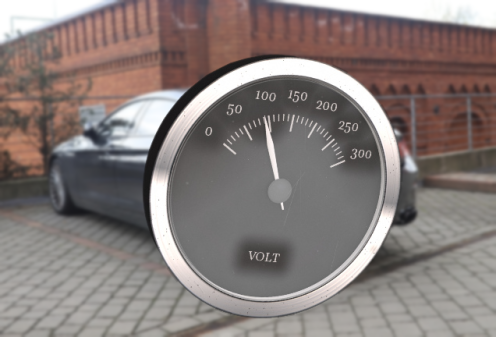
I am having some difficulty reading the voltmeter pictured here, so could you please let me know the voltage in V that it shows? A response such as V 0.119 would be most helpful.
V 90
